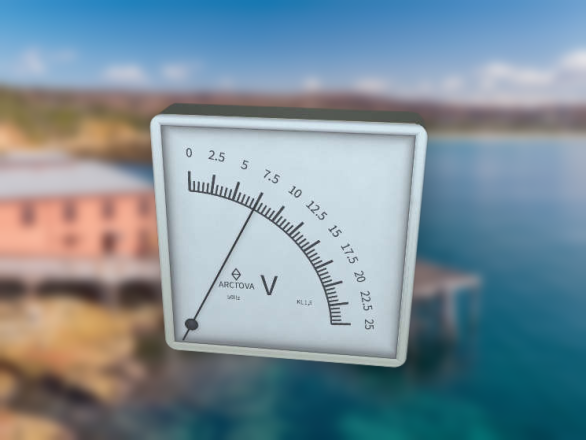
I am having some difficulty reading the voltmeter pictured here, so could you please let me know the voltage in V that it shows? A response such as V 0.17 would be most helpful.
V 7.5
